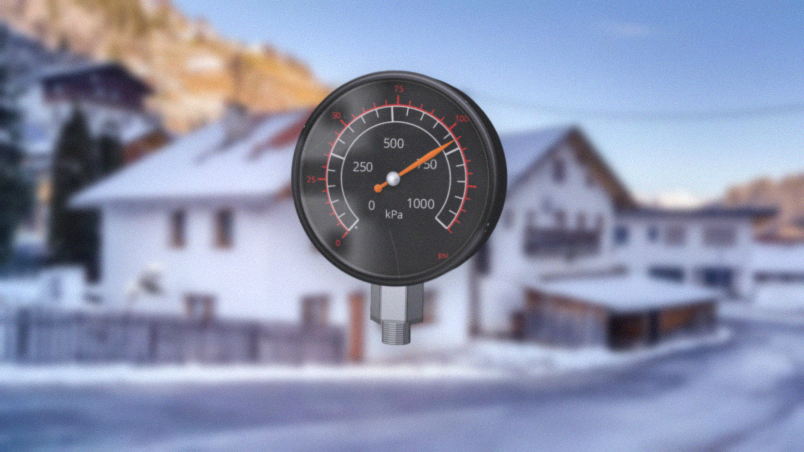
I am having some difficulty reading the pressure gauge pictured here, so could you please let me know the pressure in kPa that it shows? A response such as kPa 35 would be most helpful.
kPa 725
